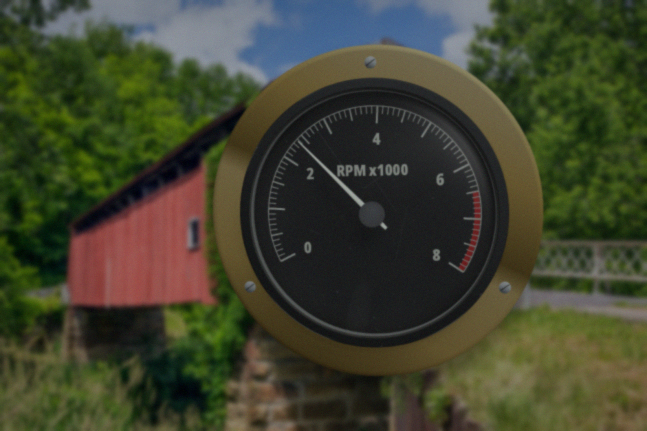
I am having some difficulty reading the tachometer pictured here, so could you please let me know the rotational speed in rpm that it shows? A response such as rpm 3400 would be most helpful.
rpm 2400
